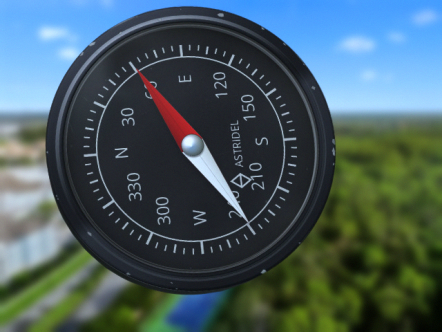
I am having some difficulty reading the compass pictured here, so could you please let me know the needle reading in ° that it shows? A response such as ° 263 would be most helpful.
° 60
